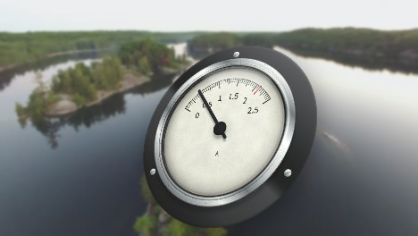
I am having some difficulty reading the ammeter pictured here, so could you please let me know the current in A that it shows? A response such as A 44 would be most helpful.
A 0.5
